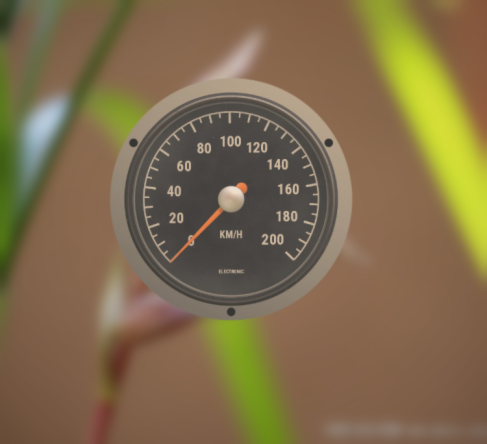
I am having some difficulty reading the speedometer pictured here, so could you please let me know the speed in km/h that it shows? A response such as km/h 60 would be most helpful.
km/h 0
